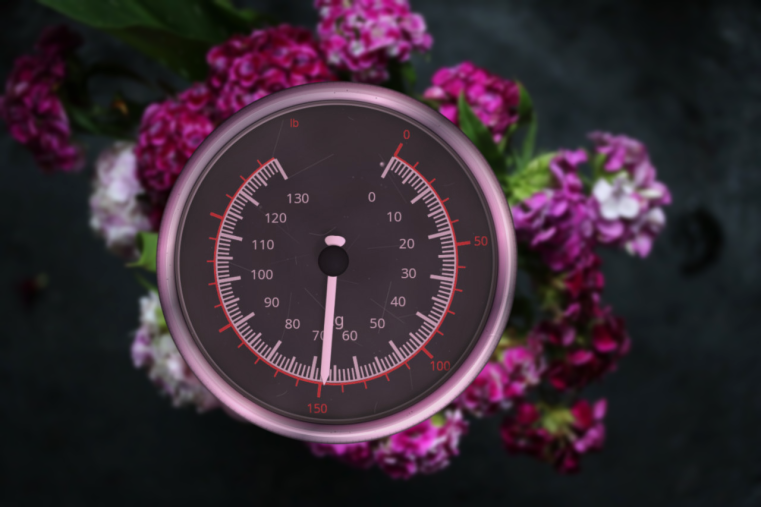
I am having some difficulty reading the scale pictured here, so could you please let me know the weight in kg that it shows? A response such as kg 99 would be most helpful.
kg 67
